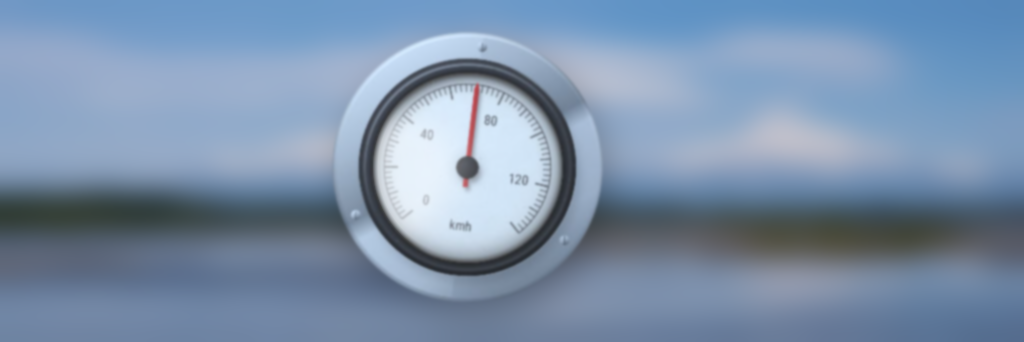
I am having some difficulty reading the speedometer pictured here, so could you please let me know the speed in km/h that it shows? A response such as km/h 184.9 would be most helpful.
km/h 70
